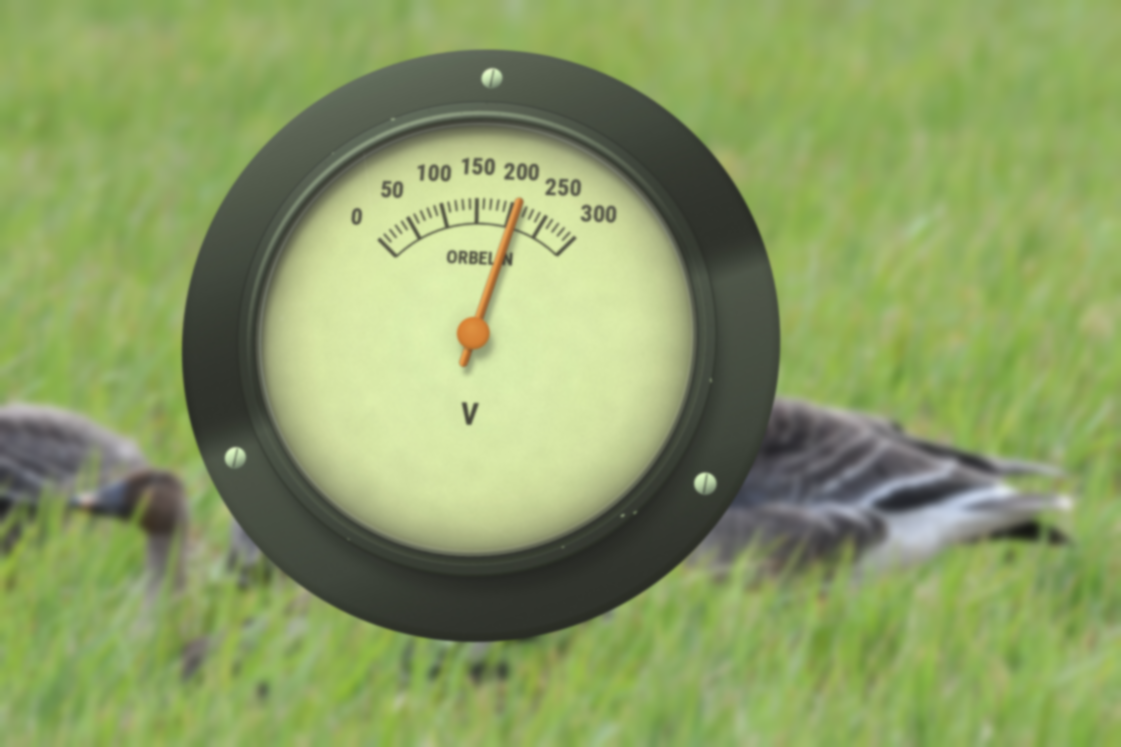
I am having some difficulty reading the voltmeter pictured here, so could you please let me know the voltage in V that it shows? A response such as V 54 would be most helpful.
V 210
